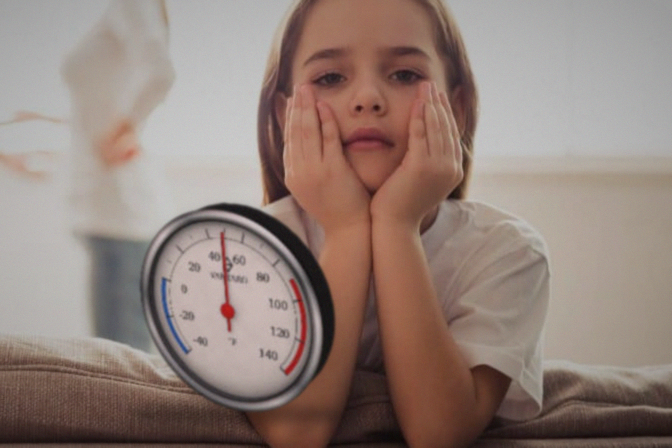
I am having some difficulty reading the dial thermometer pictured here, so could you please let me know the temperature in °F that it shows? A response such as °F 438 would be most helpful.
°F 50
